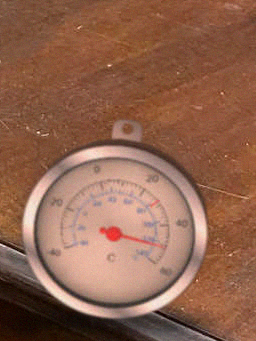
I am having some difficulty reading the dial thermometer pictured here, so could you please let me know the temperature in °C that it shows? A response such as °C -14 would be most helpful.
°C 50
